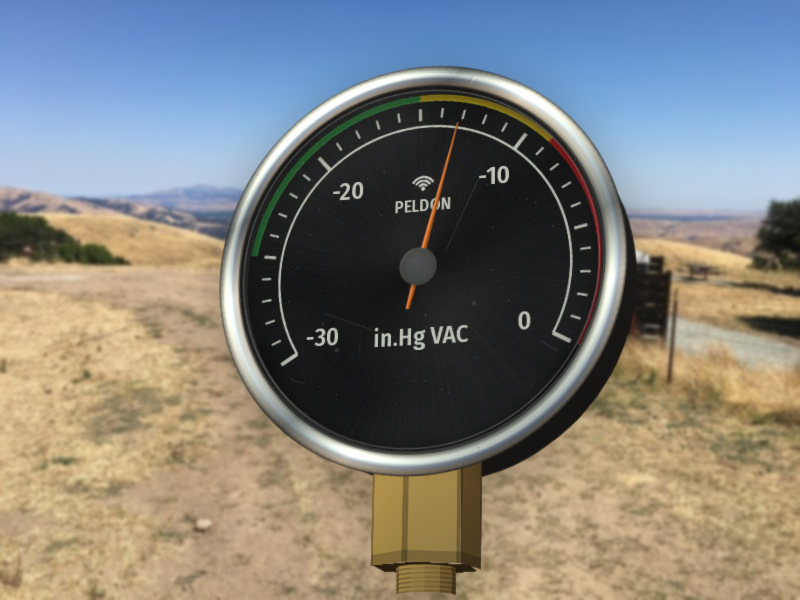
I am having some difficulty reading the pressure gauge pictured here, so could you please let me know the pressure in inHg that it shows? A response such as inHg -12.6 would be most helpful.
inHg -13
